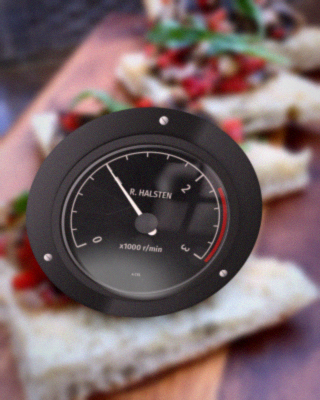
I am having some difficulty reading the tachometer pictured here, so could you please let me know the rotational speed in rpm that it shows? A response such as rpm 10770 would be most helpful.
rpm 1000
